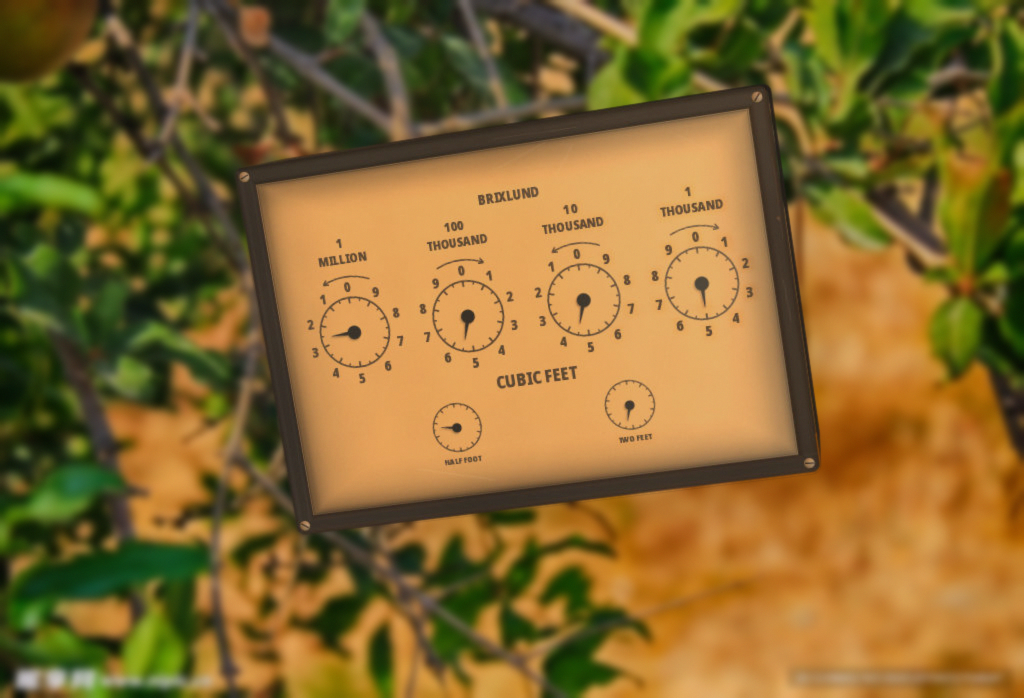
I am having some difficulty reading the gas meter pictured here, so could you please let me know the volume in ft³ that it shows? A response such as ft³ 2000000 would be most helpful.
ft³ 254500
